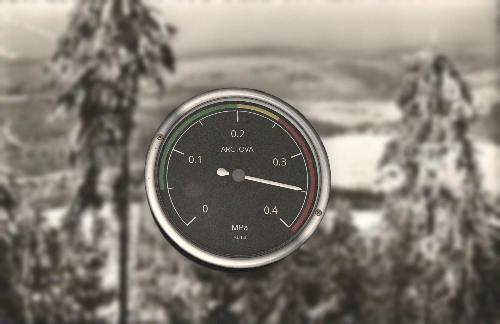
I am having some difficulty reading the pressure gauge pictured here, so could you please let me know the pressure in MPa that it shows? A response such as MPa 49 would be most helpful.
MPa 0.35
